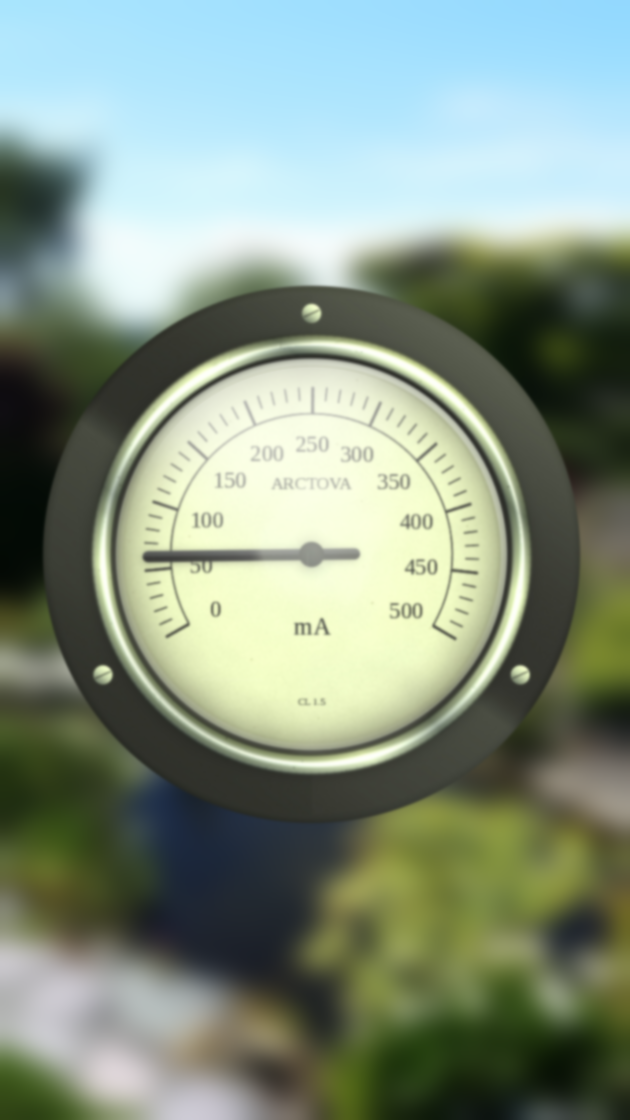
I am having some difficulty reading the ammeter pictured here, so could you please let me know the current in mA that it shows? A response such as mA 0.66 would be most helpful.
mA 60
